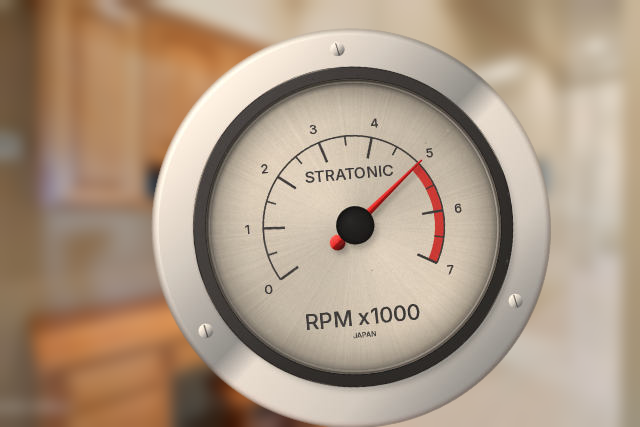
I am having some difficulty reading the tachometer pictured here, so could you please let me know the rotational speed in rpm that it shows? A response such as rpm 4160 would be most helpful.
rpm 5000
